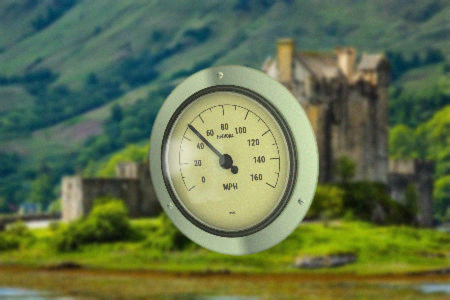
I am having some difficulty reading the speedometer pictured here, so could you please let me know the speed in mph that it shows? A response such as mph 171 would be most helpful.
mph 50
